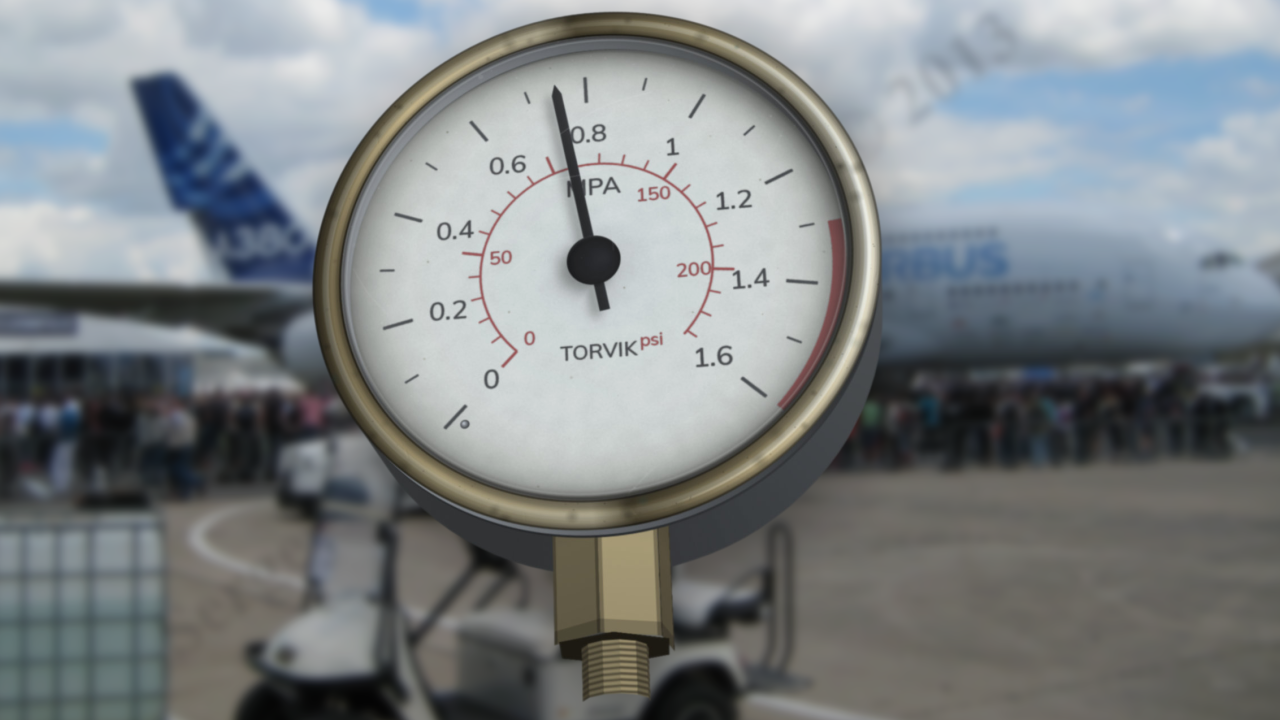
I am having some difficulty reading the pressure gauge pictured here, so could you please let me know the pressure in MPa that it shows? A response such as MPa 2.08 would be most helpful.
MPa 0.75
